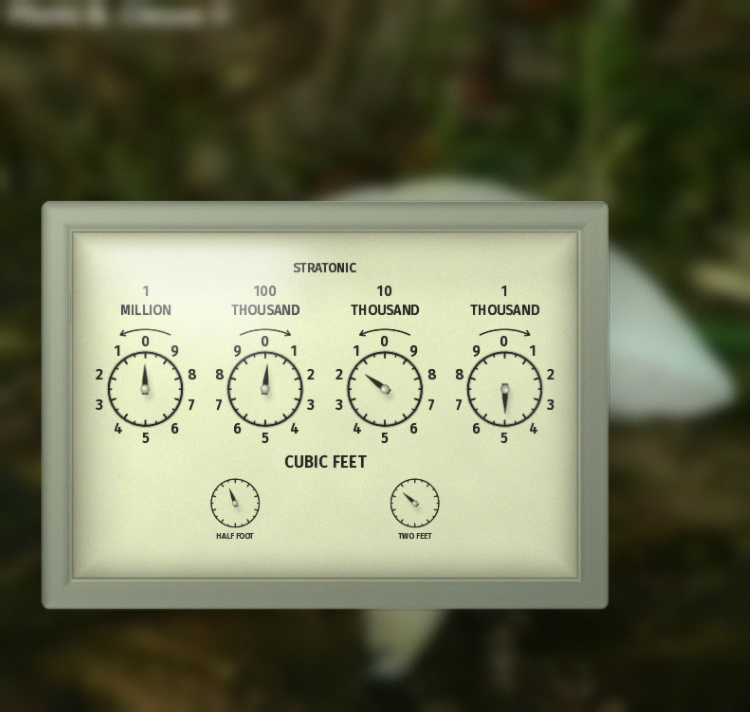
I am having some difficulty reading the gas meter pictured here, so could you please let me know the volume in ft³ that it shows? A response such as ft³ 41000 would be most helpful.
ft³ 1500
